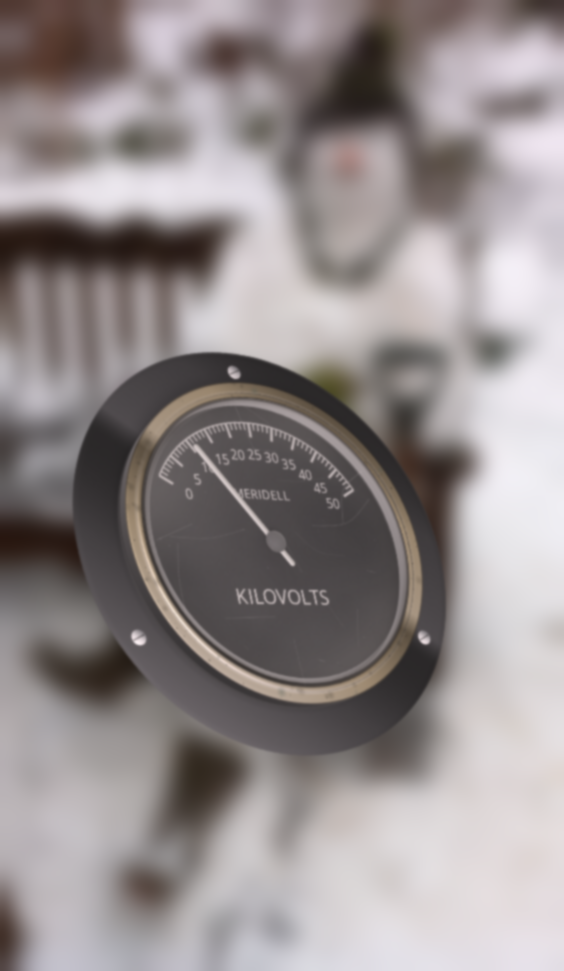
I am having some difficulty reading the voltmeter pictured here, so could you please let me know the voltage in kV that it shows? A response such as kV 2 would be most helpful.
kV 10
